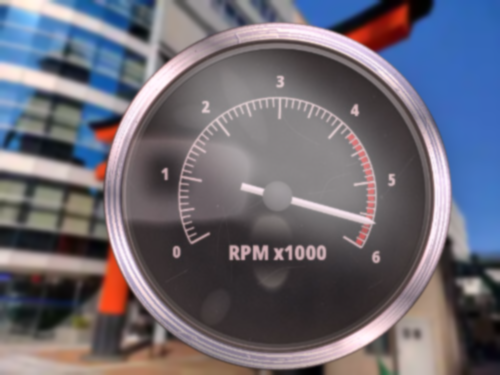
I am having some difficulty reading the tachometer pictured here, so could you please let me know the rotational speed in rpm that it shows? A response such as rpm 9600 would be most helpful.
rpm 5600
